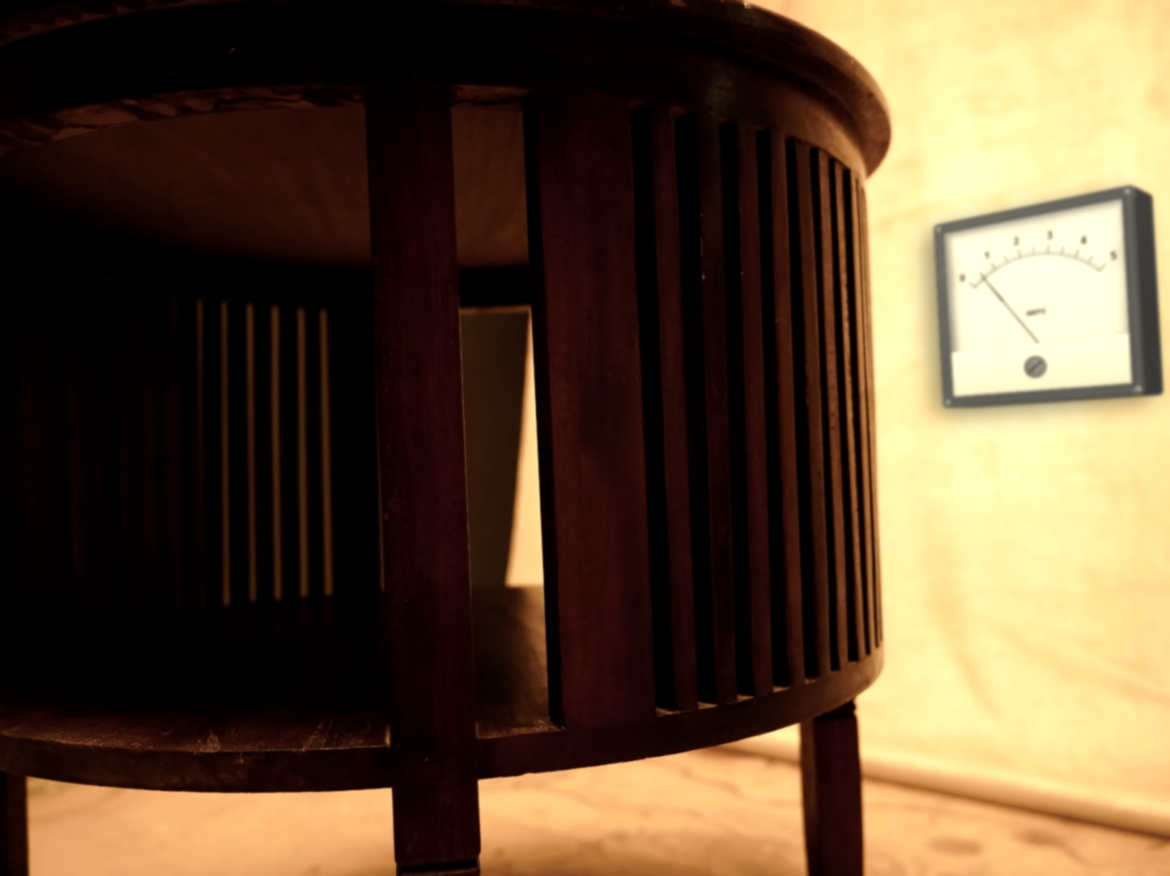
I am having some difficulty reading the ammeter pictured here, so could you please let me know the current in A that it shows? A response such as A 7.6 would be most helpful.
A 0.5
